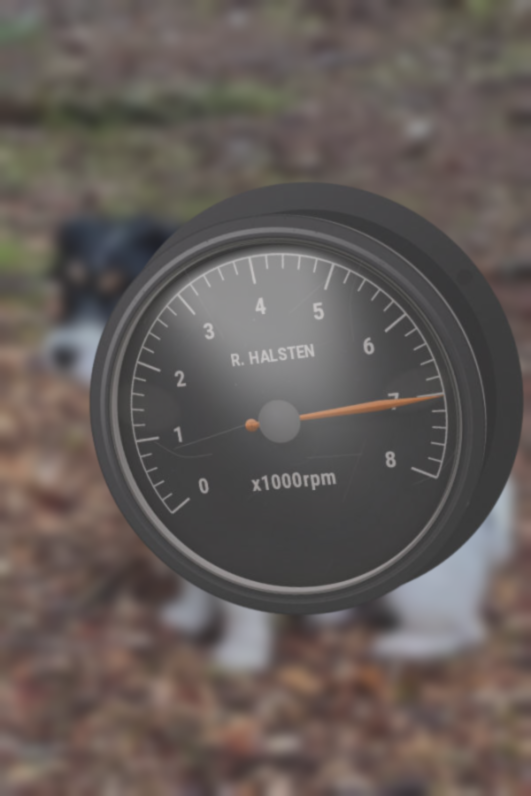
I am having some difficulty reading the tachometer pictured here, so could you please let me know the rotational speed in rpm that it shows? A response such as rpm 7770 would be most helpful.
rpm 7000
